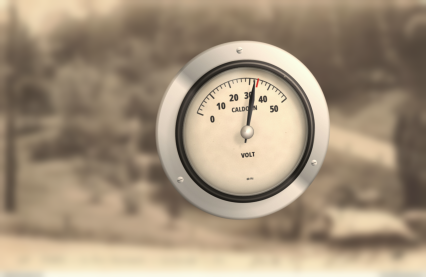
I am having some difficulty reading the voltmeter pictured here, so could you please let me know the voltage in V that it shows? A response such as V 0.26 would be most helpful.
V 32
